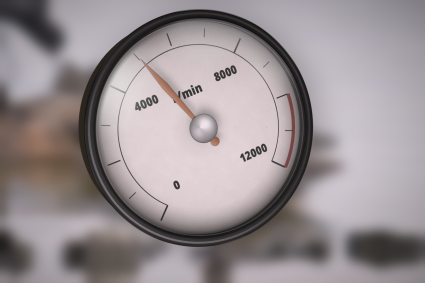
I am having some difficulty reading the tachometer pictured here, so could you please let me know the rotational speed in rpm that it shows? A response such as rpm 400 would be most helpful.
rpm 5000
